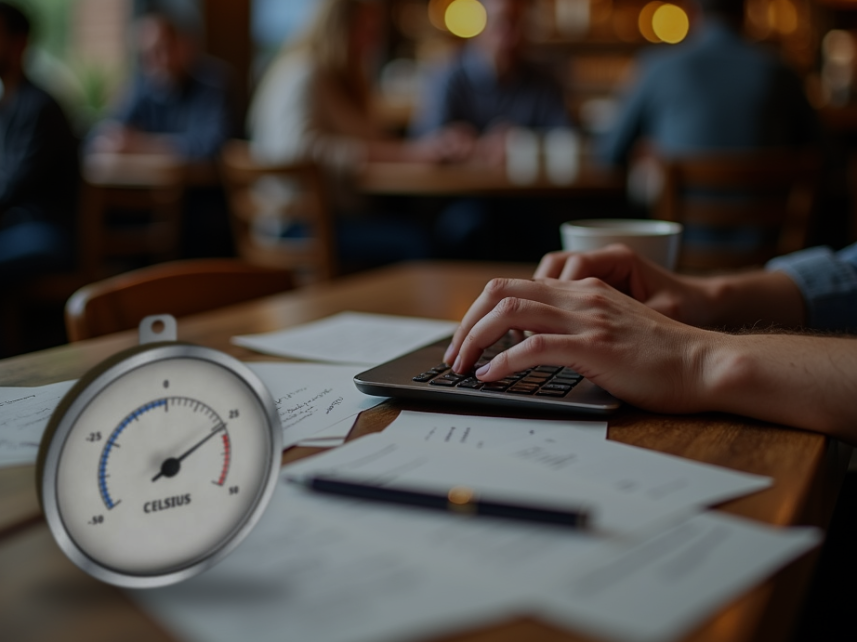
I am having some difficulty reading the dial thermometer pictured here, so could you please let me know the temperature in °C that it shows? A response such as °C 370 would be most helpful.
°C 25
